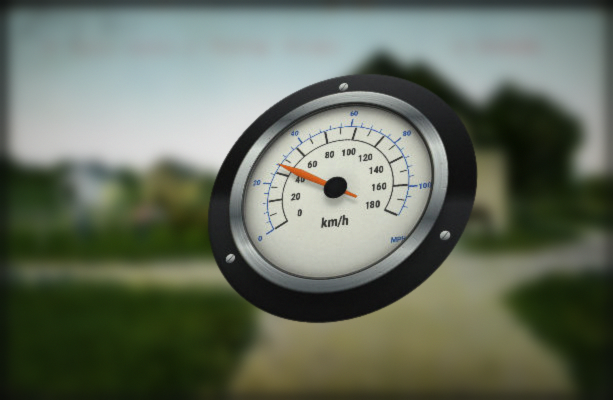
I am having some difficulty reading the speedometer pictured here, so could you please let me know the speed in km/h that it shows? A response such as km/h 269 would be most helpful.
km/h 45
